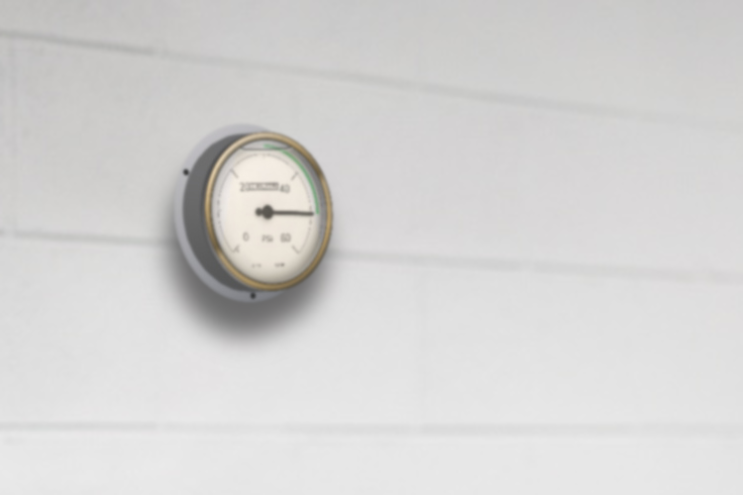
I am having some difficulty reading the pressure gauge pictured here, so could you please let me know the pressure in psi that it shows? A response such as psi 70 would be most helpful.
psi 50
